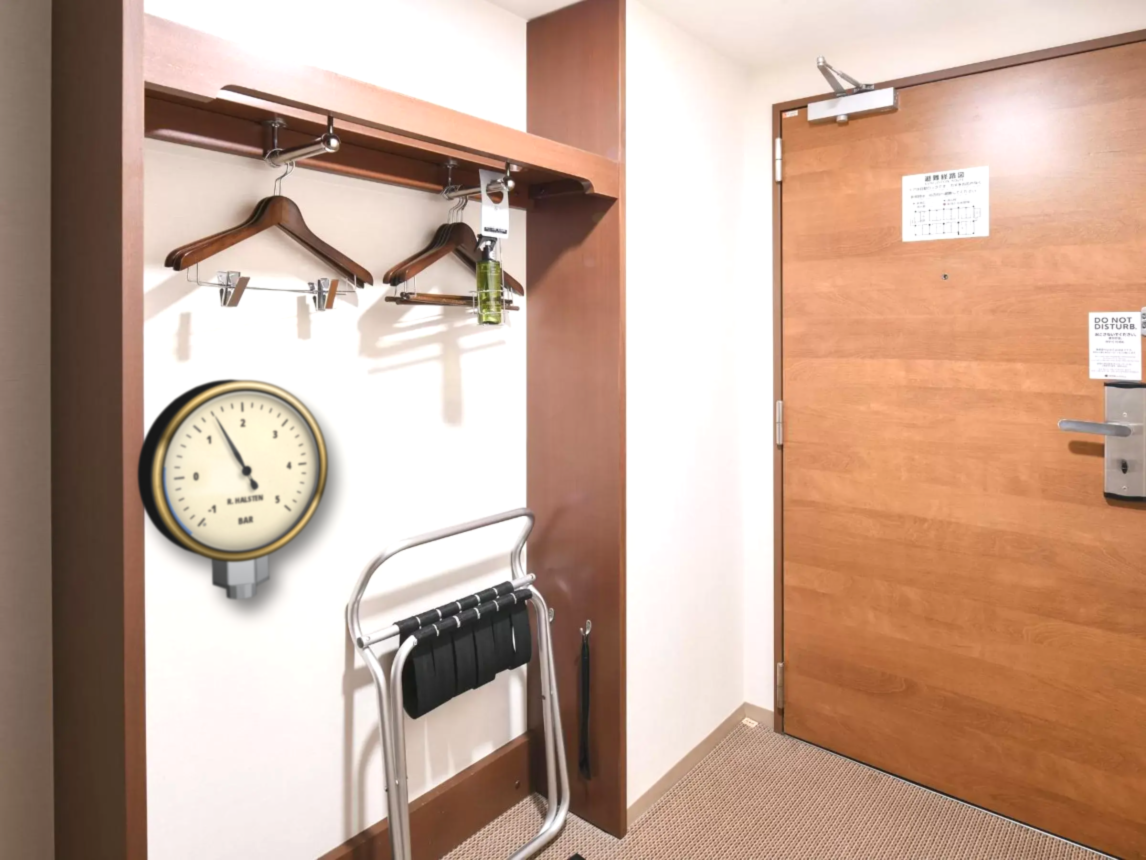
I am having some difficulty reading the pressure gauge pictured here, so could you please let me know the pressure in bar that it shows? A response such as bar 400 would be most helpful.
bar 1.4
